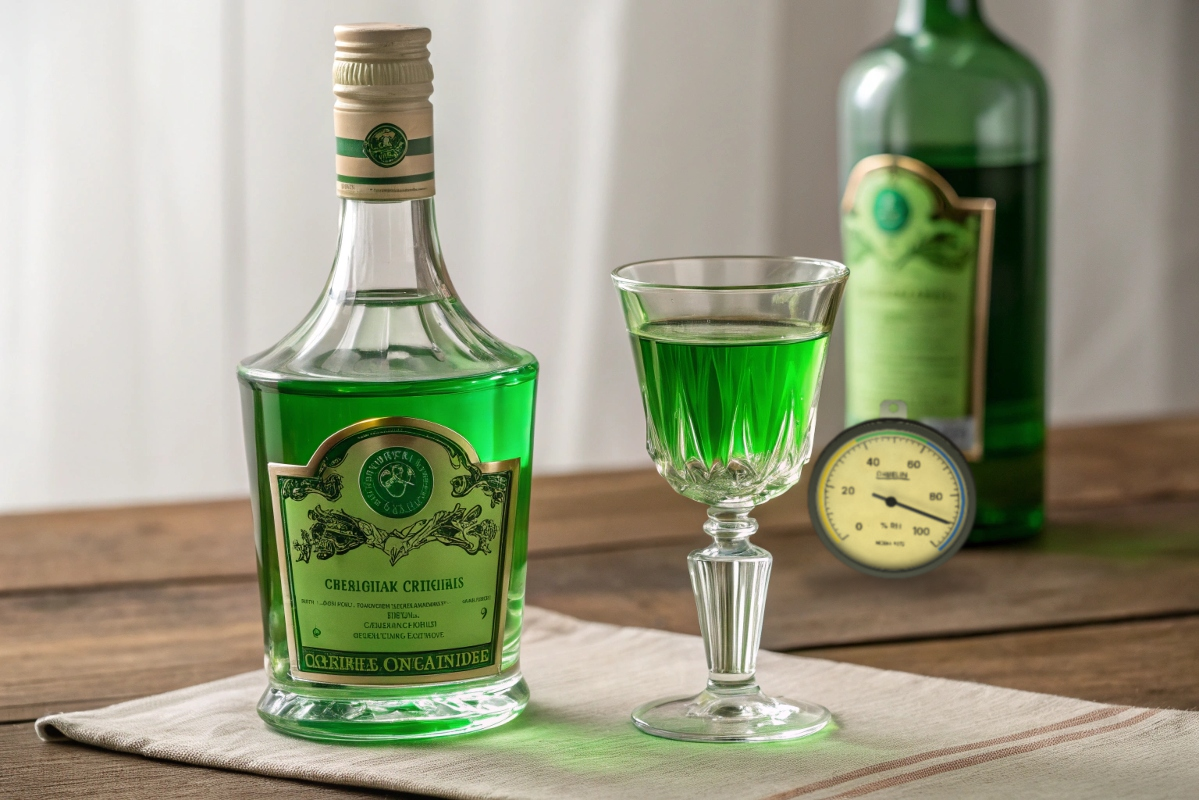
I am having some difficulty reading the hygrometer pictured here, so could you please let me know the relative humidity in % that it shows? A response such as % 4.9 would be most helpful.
% 90
